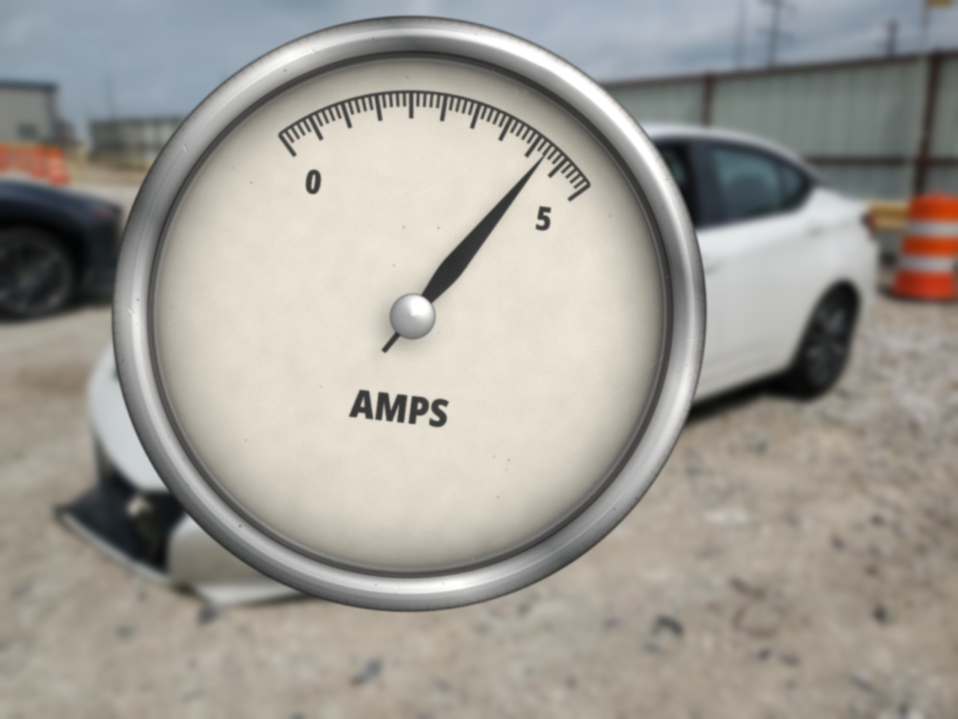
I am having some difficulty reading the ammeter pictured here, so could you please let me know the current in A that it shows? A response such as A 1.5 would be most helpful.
A 4.2
